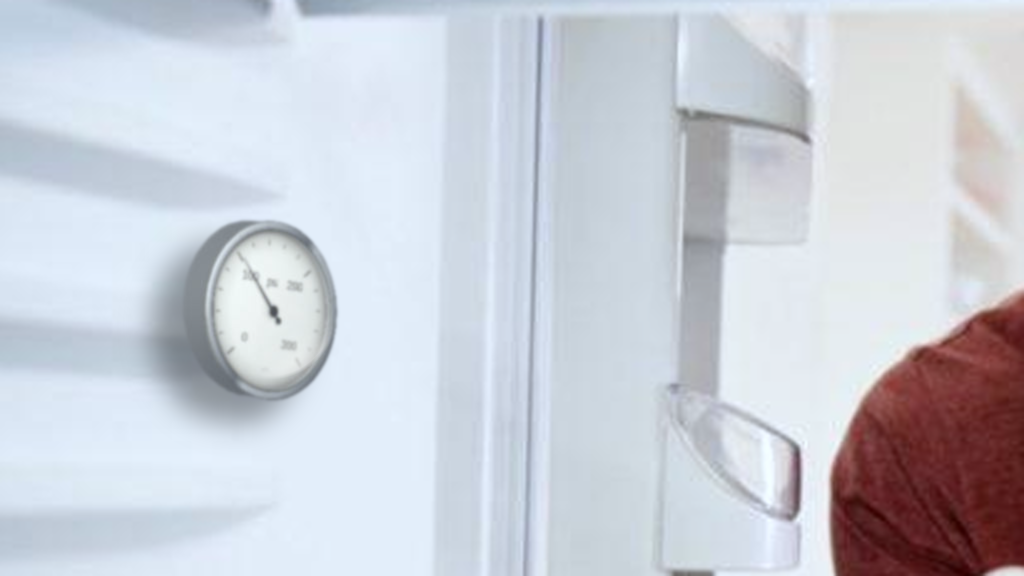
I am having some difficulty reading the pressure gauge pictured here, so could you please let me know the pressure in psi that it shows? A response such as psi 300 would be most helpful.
psi 100
